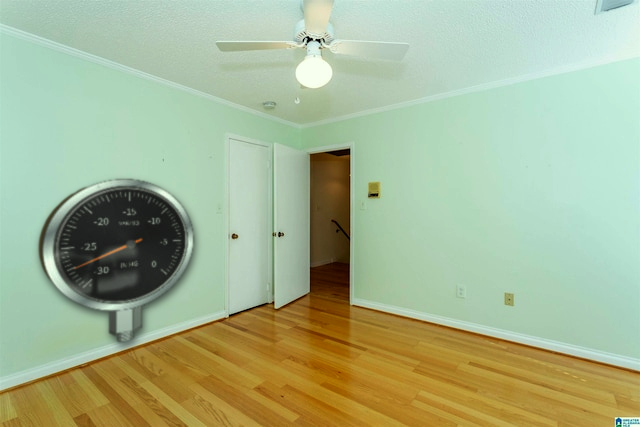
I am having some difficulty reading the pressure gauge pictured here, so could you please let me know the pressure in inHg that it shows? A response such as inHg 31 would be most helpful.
inHg -27.5
